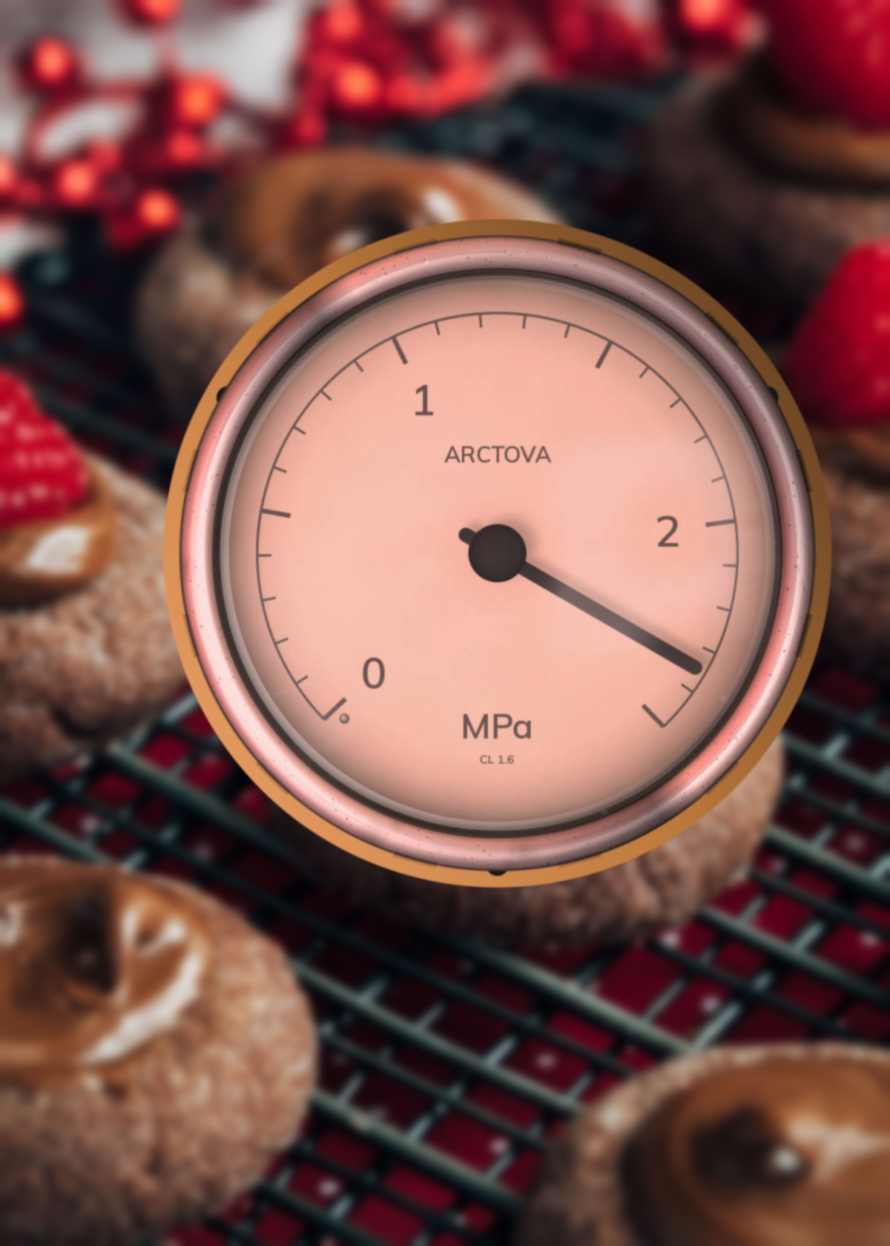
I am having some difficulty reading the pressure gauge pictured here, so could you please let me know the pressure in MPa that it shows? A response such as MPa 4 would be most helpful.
MPa 2.35
